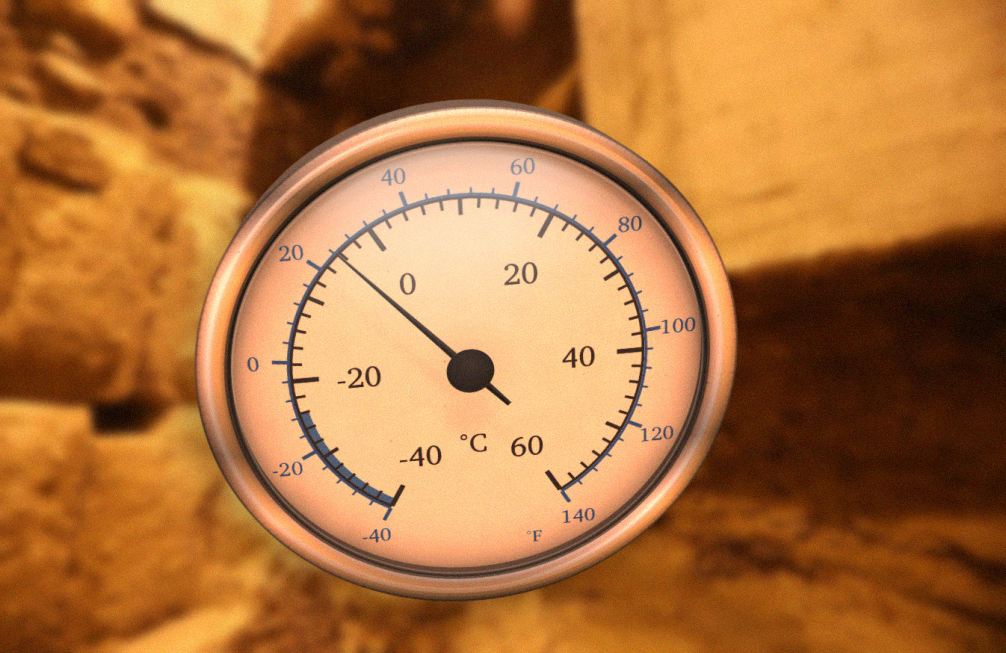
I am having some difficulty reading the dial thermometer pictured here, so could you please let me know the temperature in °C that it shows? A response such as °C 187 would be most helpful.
°C -4
